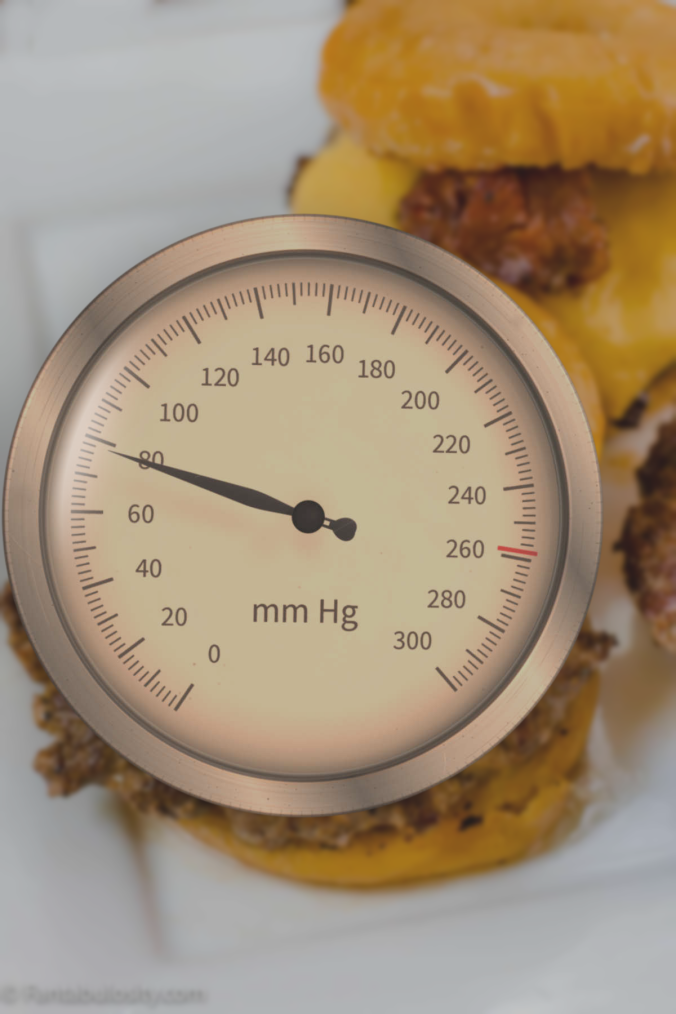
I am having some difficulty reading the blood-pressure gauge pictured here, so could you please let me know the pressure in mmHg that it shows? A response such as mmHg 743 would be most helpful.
mmHg 78
